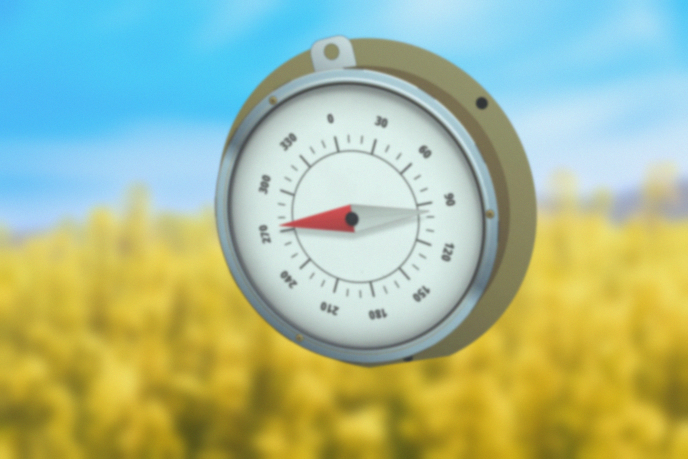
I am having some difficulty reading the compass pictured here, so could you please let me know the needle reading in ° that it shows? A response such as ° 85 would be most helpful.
° 275
